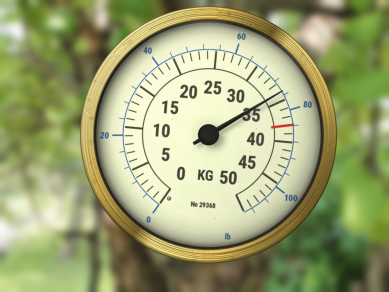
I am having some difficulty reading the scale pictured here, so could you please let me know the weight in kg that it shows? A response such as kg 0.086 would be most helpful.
kg 34
